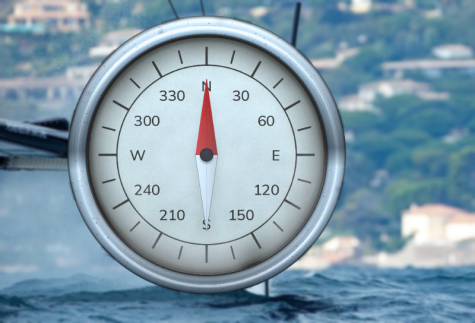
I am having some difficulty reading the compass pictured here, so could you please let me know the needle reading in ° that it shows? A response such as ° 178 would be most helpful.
° 0
